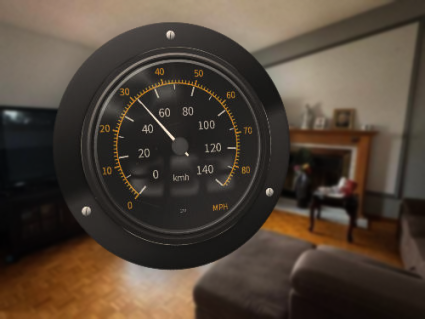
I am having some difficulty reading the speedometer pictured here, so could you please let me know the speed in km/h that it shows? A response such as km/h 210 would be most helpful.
km/h 50
